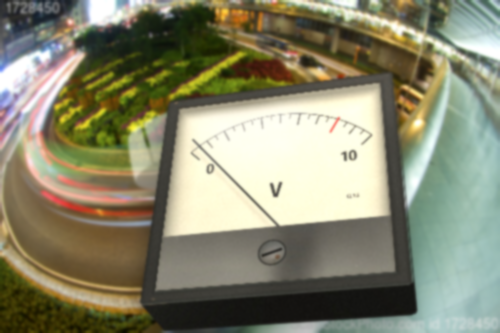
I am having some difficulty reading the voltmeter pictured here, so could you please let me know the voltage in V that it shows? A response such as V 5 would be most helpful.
V 0.5
